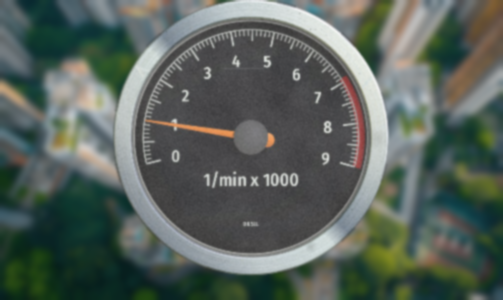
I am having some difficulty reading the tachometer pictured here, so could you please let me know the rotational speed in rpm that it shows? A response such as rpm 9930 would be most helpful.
rpm 1000
